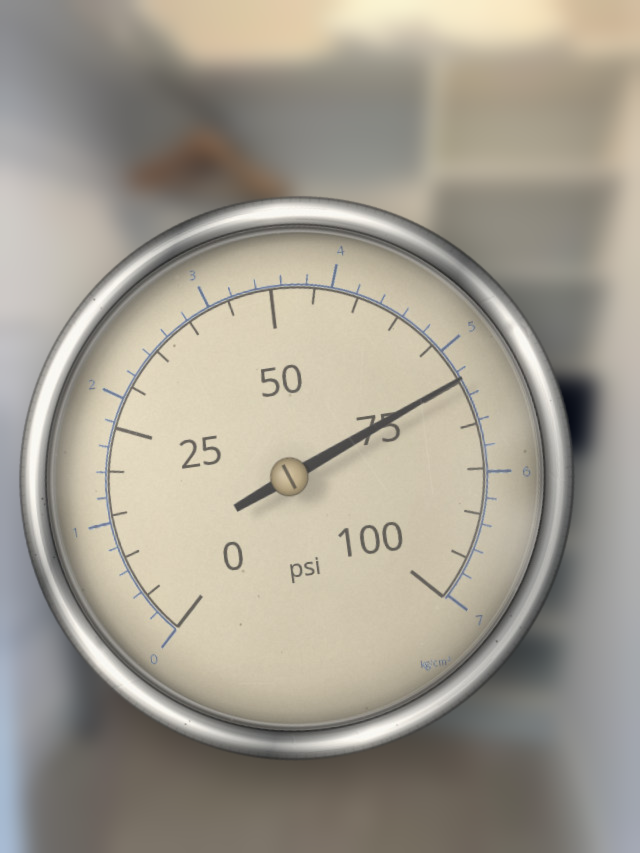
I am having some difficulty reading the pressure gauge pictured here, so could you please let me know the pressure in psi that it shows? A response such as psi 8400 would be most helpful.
psi 75
